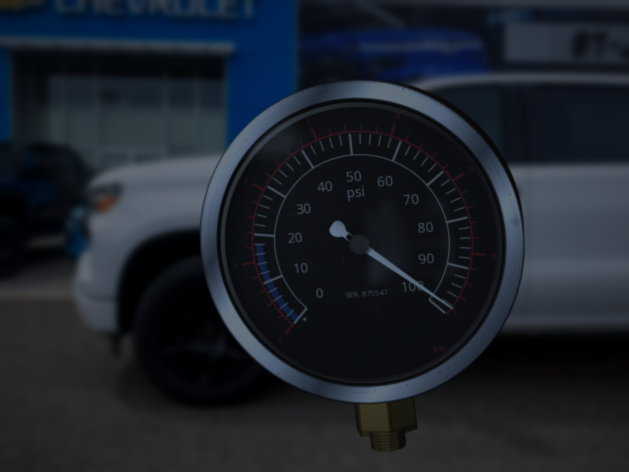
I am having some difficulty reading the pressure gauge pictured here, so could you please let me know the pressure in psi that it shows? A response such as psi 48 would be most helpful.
psi 98
